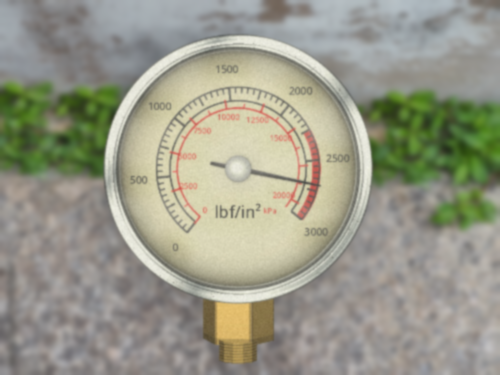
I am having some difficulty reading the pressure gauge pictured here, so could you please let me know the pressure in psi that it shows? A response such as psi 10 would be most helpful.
psi 2700
